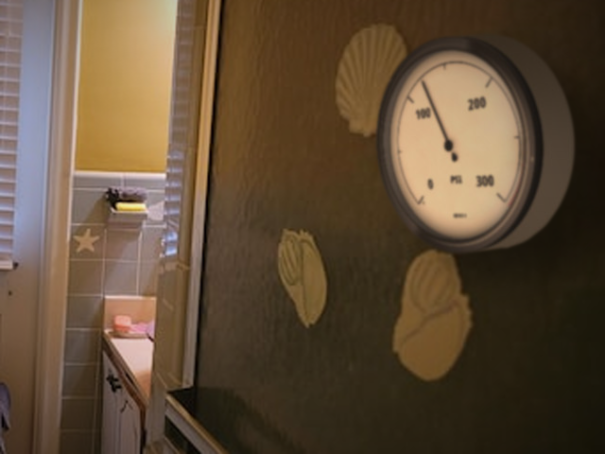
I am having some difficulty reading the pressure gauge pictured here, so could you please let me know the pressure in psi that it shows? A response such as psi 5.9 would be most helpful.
psi 125
